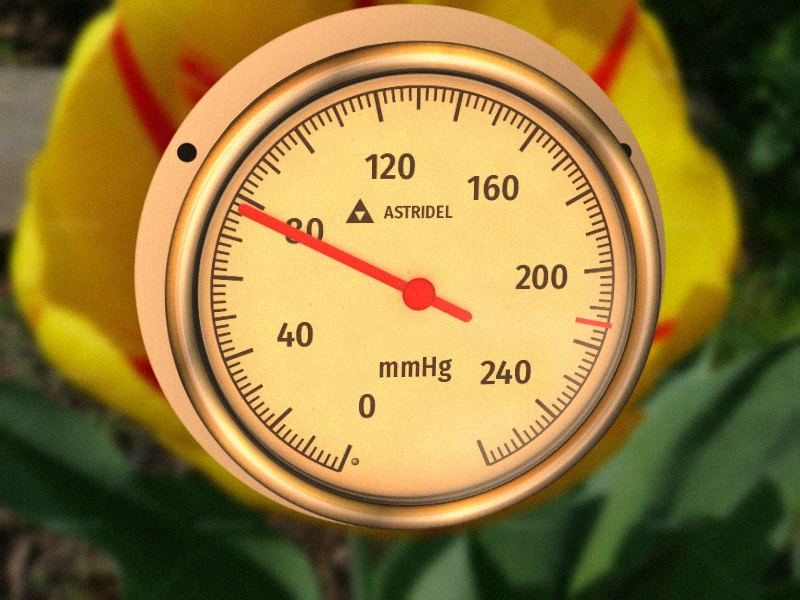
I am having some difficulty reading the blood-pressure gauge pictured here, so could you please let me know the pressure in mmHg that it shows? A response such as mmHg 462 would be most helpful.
mmHg 78
